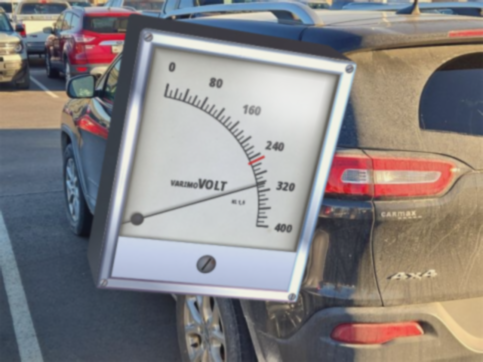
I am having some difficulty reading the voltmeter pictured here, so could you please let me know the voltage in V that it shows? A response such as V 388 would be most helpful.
V 300
